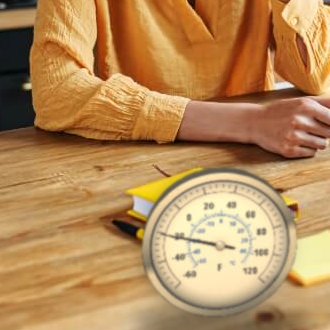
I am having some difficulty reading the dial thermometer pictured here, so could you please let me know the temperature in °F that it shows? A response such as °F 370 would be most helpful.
°F -20
